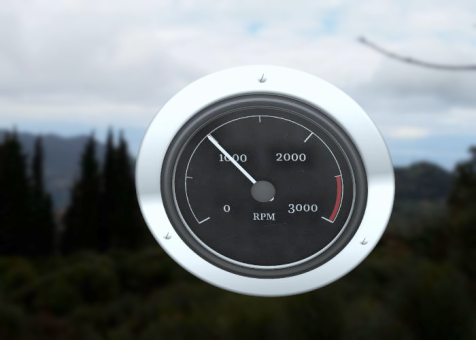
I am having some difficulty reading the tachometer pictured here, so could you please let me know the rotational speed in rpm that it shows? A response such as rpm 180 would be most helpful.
rpm 1000
